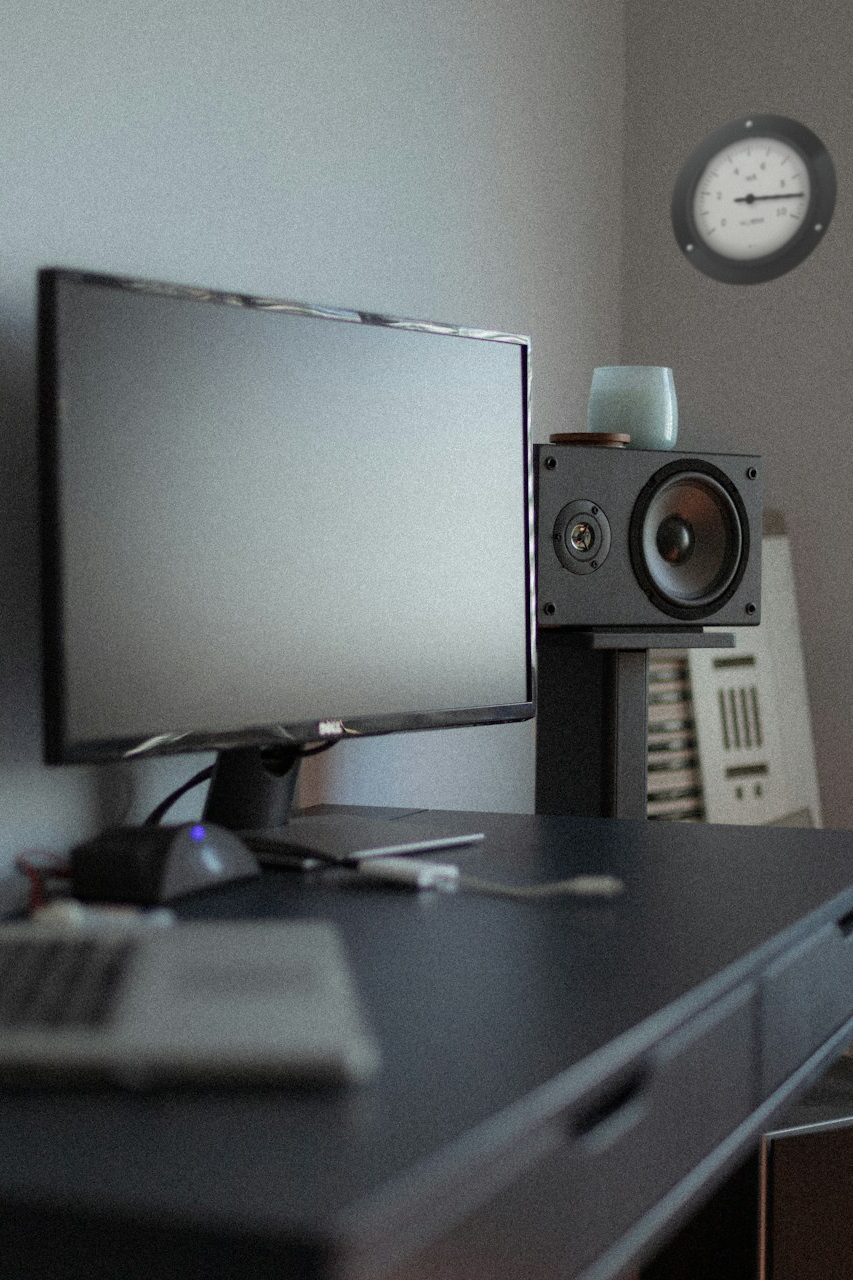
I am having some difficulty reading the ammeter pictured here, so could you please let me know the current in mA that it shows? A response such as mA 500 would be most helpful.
mA 9
